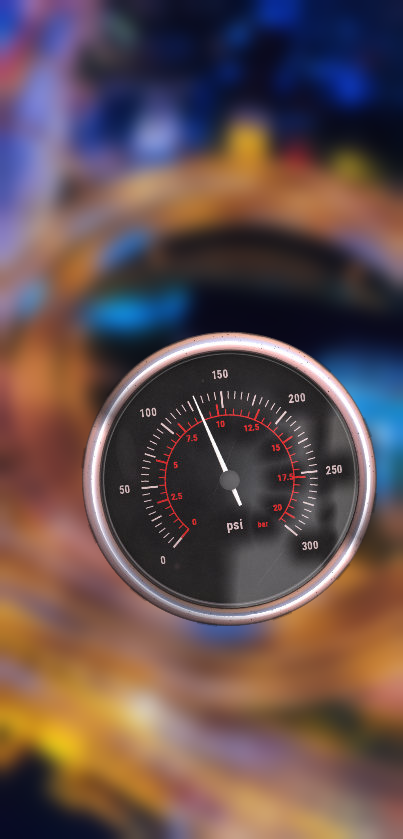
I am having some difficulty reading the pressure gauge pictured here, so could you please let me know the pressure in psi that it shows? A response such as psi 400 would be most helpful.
psi 130
